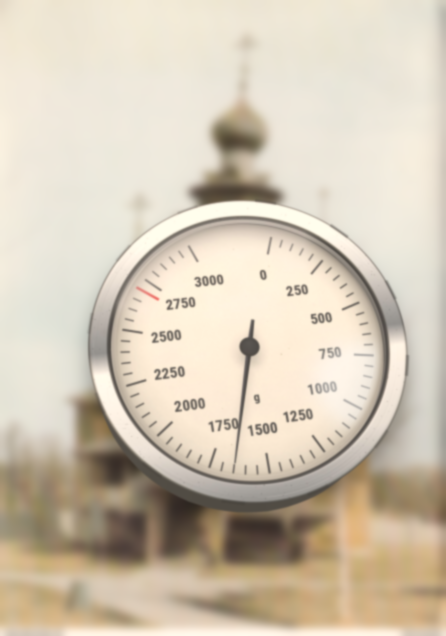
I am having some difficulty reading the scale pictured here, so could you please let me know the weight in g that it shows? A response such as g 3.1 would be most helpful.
g 1650
